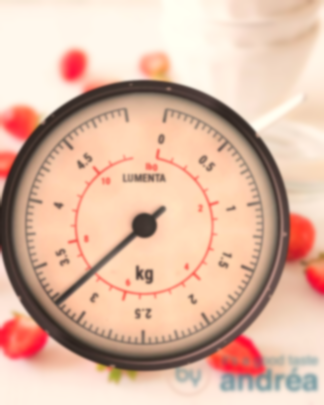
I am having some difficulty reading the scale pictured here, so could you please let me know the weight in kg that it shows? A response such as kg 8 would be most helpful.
kg 3.2
